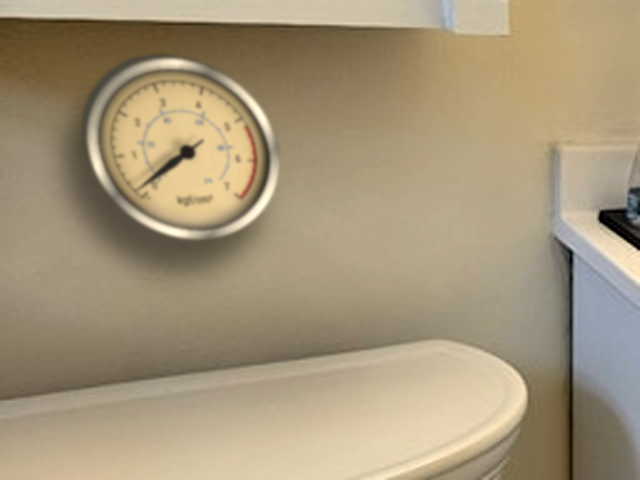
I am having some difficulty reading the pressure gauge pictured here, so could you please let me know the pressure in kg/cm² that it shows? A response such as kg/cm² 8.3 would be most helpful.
kg/cm² 0.2
